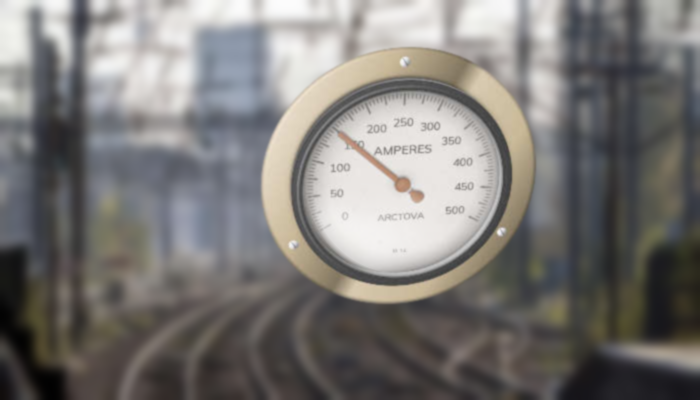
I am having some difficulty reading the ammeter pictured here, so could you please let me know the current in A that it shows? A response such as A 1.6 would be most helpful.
A 150
